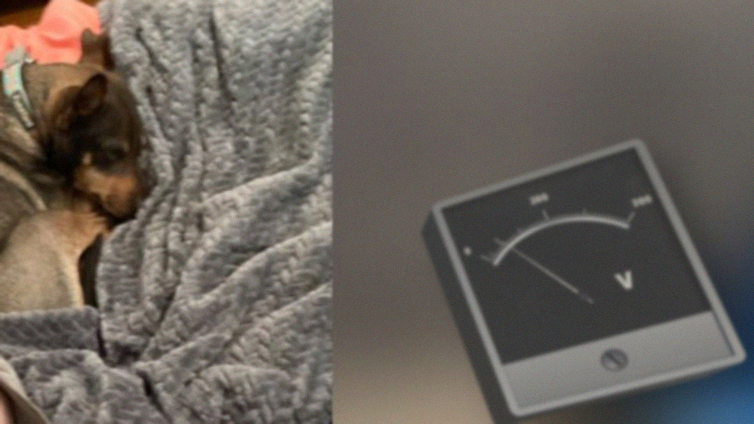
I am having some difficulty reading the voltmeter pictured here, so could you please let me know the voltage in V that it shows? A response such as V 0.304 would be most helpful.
V 100
